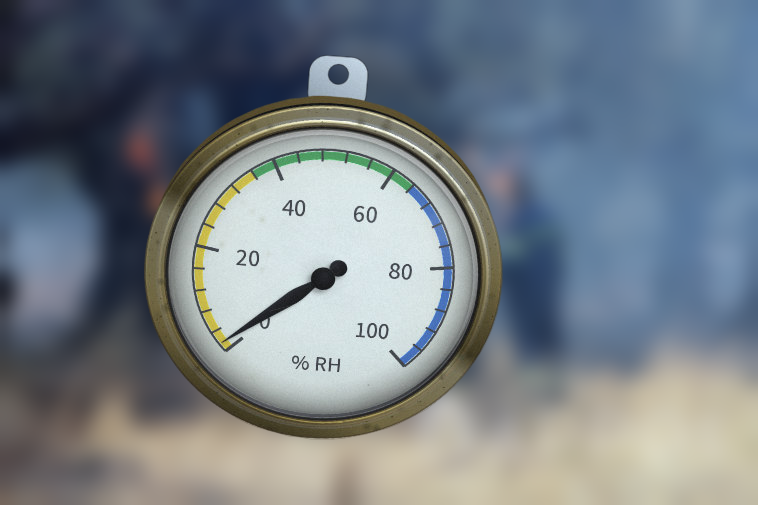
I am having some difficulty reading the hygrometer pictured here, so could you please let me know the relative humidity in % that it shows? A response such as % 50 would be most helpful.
% 2
